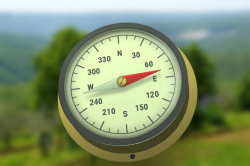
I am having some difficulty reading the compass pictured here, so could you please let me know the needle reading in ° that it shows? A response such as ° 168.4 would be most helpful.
° 80
